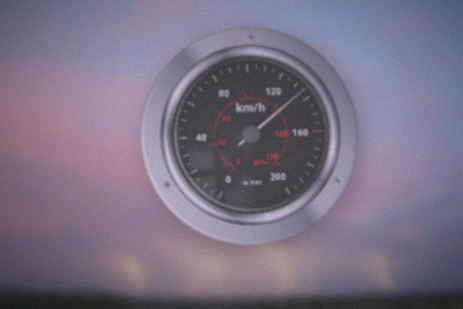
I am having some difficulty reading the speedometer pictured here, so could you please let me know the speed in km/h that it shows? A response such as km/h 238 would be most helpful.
km/h 135
